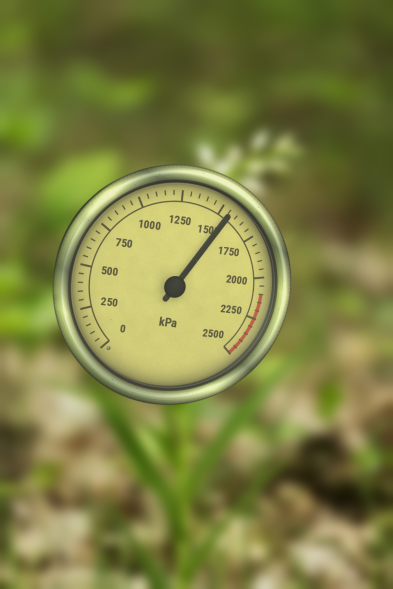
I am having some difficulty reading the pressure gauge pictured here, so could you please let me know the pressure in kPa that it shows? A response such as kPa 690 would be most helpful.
kPa 1550
